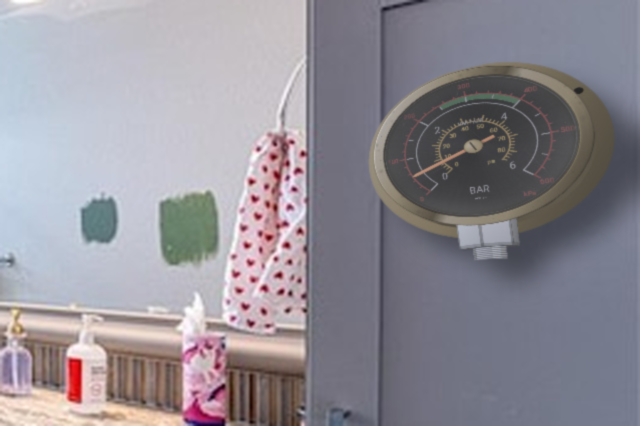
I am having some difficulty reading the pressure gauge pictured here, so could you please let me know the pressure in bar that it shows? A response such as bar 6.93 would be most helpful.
bar 0.5
